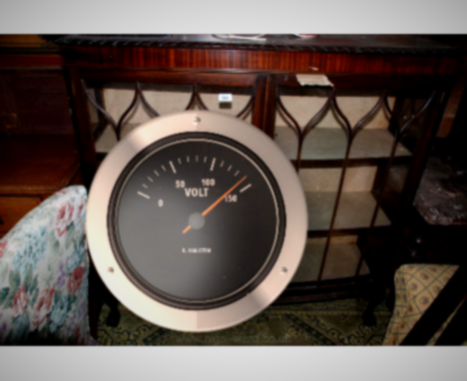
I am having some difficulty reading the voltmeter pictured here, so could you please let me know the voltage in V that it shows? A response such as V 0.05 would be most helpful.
V 140
